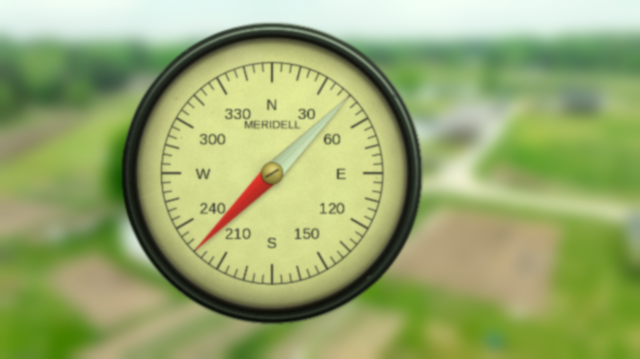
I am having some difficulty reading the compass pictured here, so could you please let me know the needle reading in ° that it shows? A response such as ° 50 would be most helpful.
° 225
